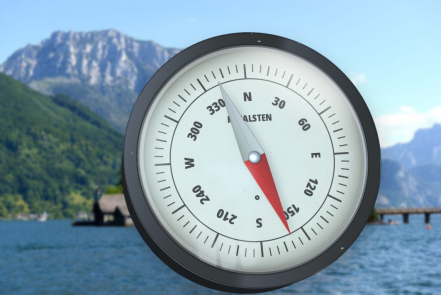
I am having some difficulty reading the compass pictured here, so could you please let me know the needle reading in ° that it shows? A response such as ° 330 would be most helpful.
° 160
